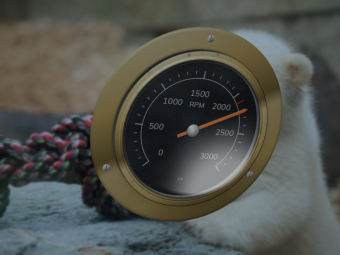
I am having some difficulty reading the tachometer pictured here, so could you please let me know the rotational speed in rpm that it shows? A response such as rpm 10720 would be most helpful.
rpm 2200
